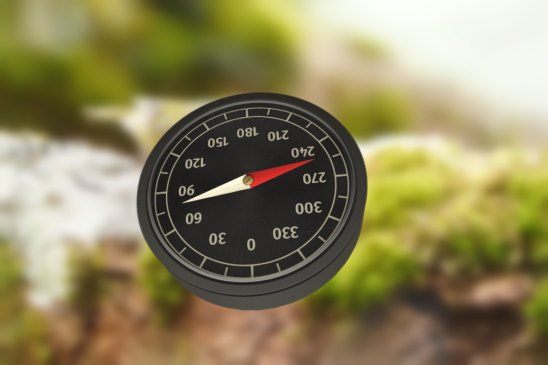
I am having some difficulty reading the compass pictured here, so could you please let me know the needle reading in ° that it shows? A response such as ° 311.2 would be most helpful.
° 255
